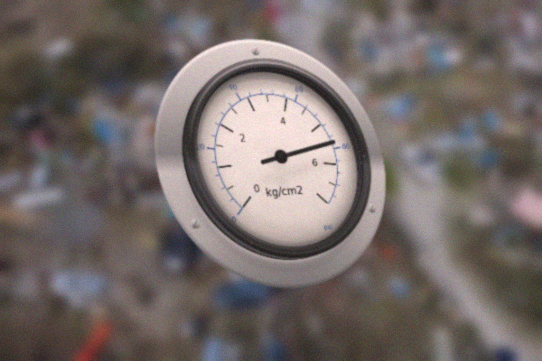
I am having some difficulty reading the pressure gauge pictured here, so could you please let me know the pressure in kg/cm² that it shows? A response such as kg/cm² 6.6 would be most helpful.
kg/cm² 5.5
